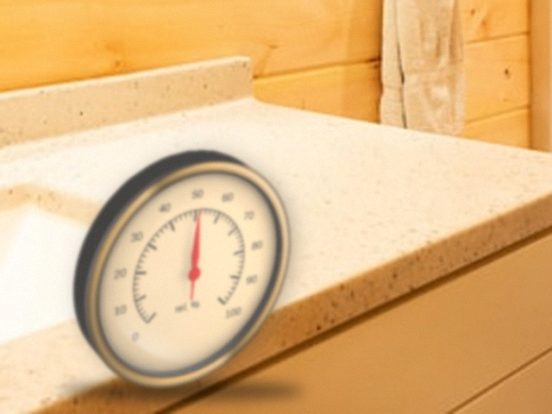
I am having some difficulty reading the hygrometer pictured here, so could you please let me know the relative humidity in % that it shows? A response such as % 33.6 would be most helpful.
% 50
